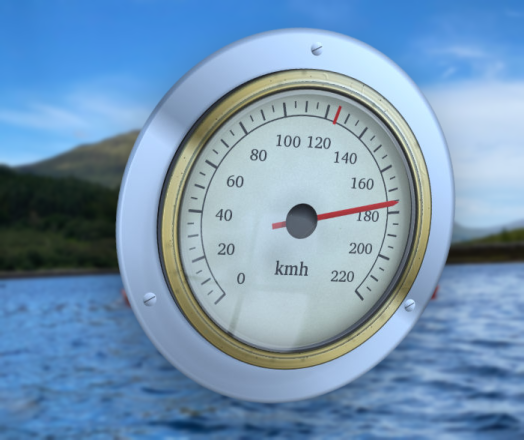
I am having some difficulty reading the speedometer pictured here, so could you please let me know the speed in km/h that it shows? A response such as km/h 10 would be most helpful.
km/h 175
